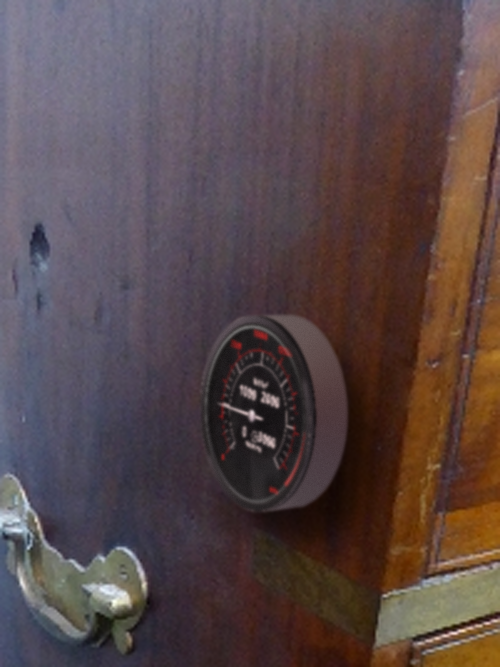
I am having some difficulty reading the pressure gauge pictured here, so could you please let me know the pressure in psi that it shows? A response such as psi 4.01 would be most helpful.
psi 500
